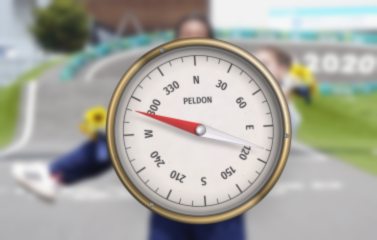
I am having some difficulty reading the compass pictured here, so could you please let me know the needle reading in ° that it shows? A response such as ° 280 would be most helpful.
° 290
